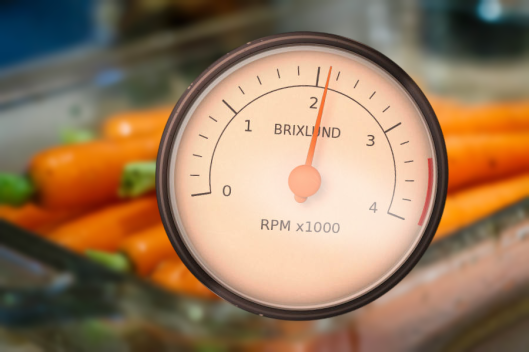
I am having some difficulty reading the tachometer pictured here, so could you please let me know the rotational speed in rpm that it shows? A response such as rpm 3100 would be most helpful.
rpm 2100
